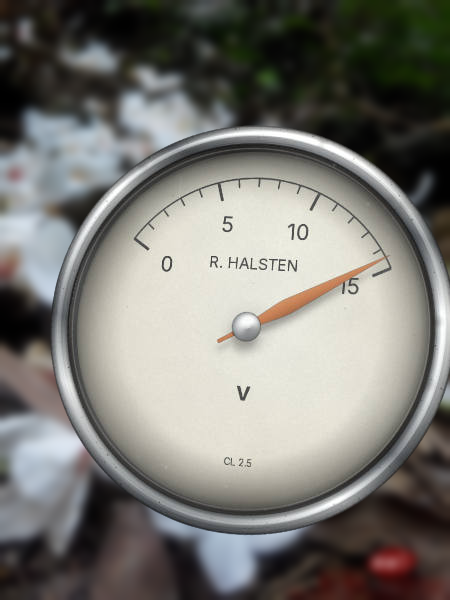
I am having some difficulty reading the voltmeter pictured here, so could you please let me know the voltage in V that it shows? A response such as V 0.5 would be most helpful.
V 14.5
